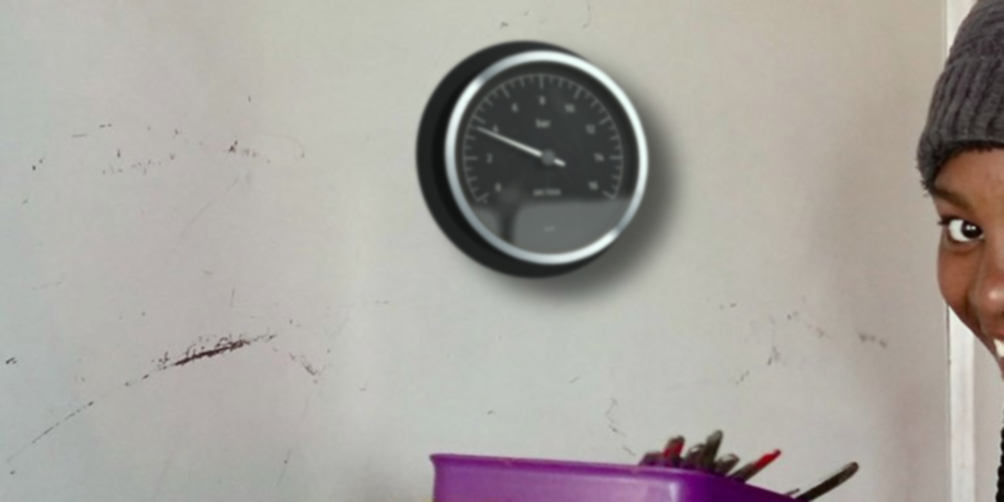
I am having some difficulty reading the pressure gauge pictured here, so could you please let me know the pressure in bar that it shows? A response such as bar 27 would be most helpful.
bar 3.5
